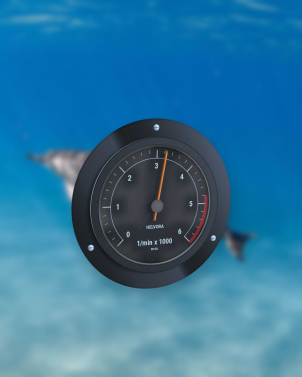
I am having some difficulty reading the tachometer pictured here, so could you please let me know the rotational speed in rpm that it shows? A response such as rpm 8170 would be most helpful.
rpm 3200
